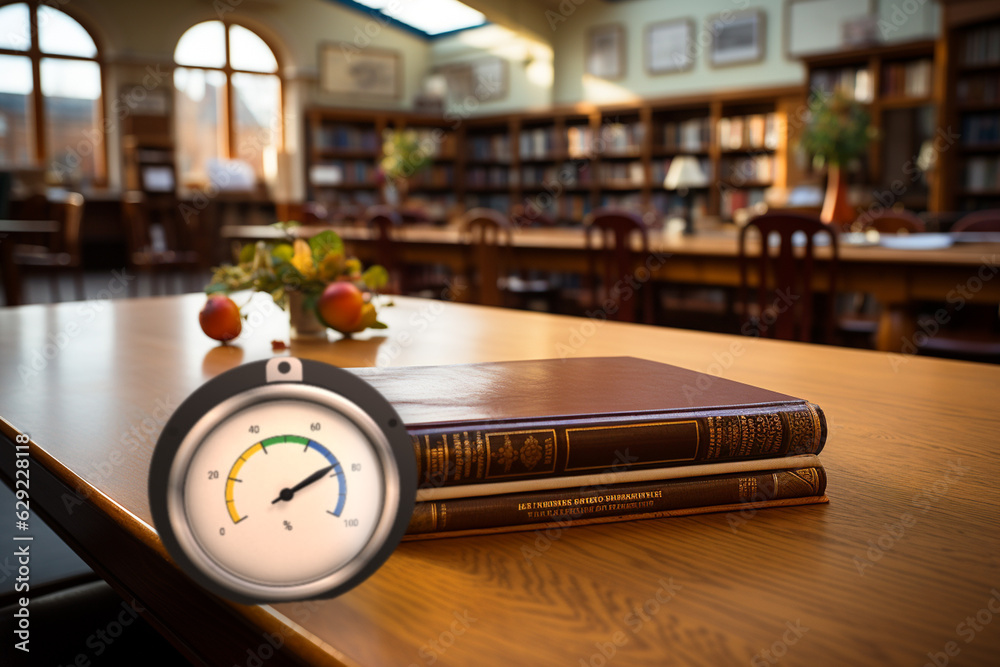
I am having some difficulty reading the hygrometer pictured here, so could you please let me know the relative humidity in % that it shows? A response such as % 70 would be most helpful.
% 75
